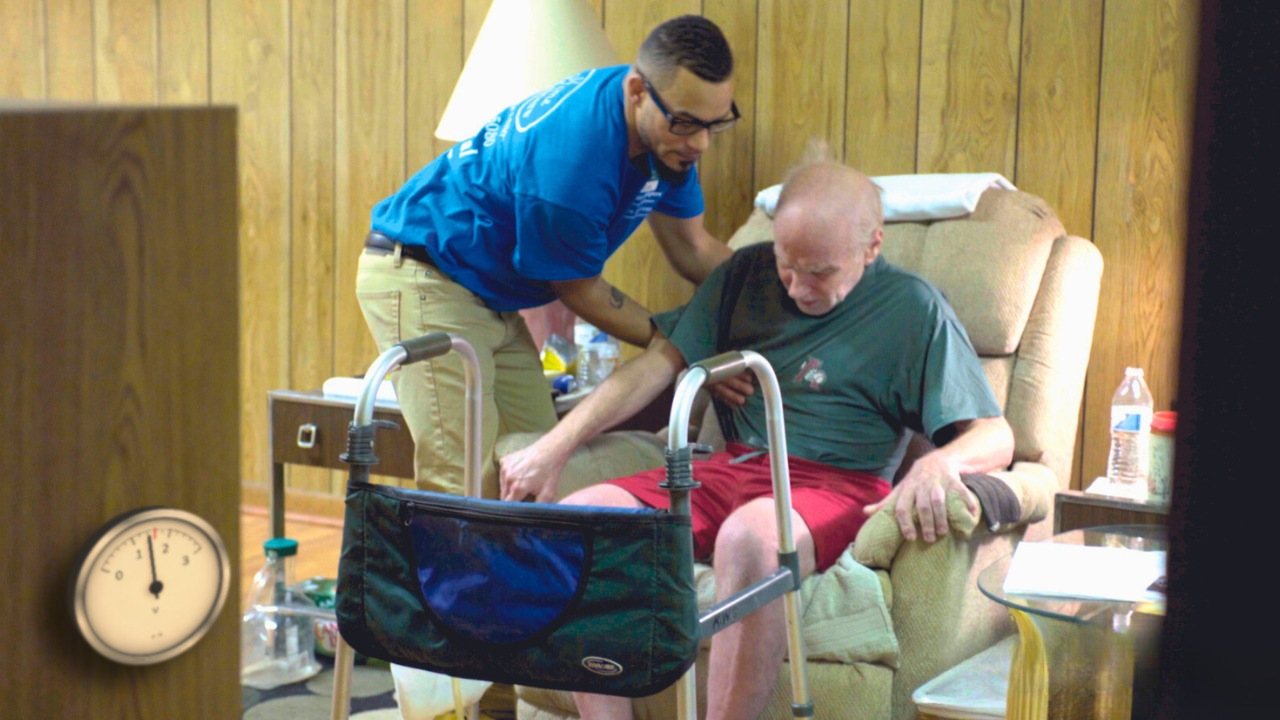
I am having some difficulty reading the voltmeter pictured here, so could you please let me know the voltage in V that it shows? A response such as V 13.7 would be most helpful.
V 1.4
